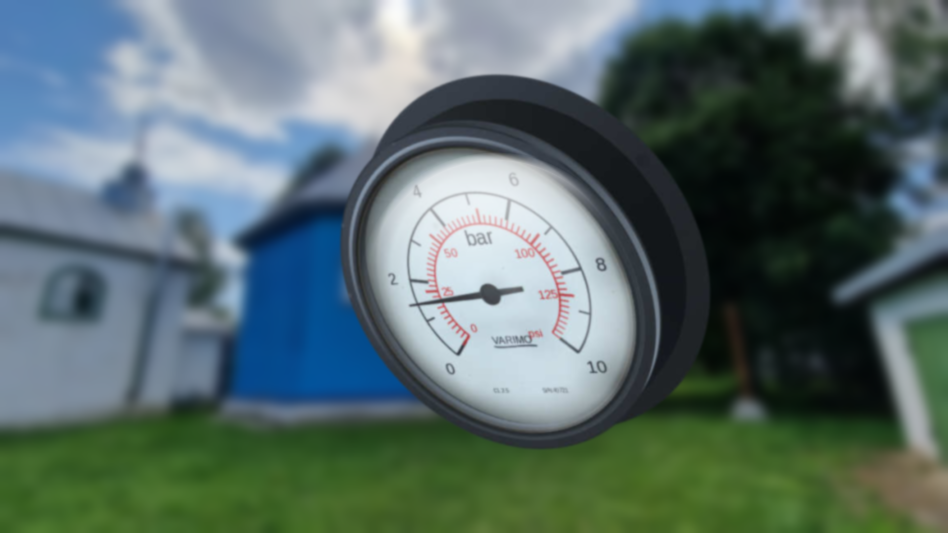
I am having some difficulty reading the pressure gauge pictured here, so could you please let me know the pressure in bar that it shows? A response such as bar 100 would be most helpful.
bar 1.5
